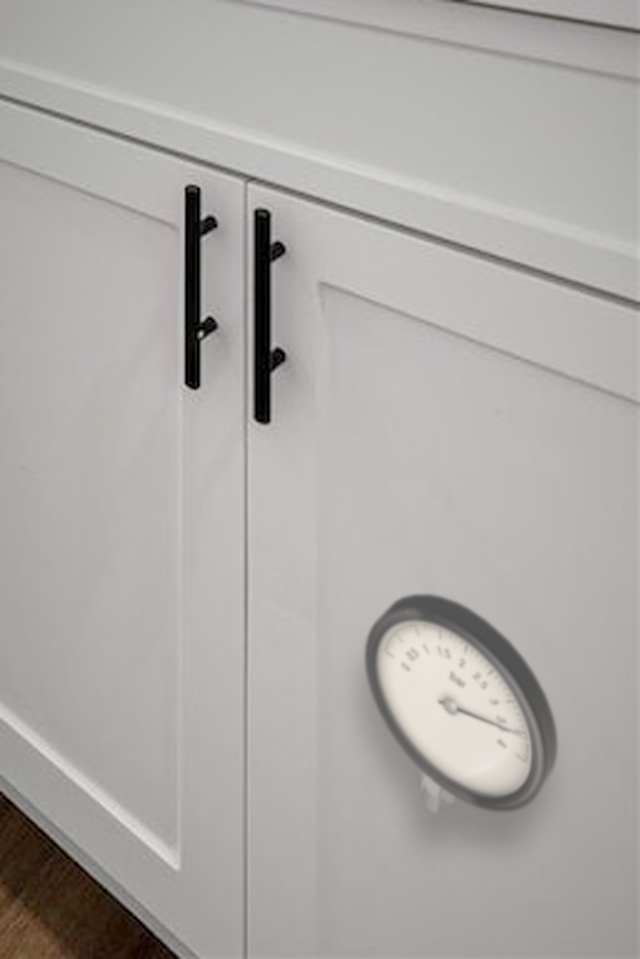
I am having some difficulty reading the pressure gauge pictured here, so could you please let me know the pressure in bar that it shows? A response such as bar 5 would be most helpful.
bar 3.5
